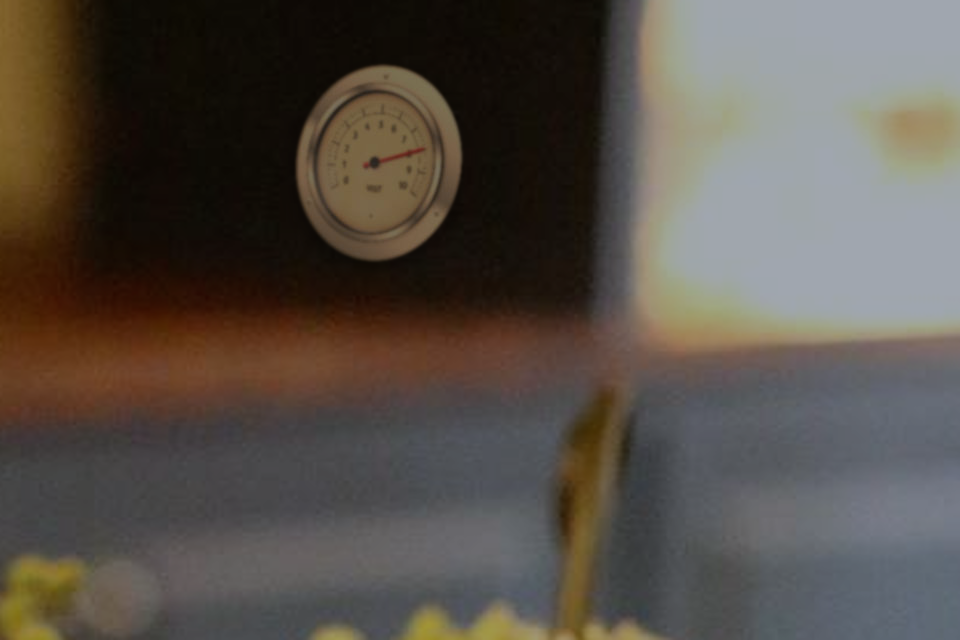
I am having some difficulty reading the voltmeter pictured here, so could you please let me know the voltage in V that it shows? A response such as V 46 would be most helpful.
V 8
